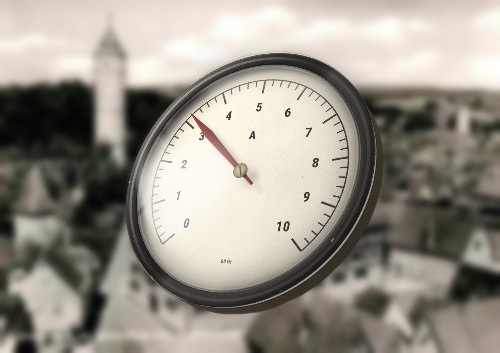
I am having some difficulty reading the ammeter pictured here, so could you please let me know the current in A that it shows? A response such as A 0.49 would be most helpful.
A 3.2
